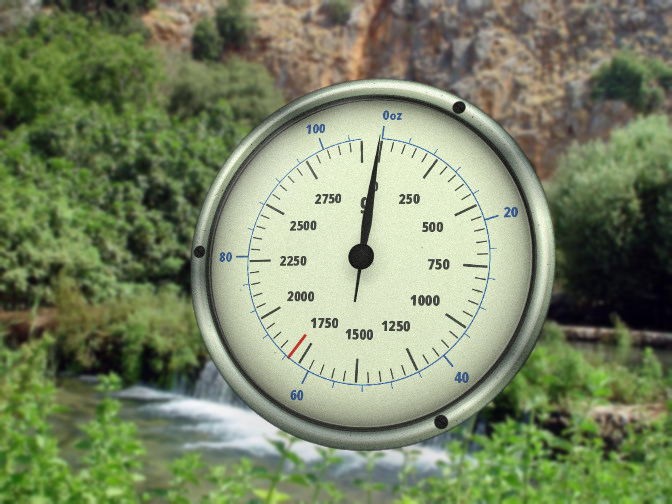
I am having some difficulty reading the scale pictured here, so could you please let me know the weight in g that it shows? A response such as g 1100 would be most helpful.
g 0
